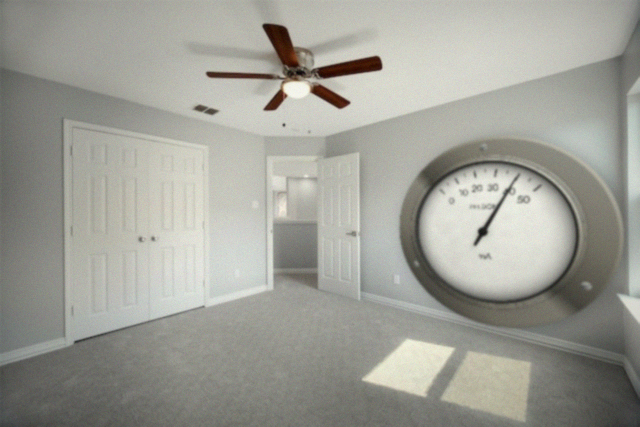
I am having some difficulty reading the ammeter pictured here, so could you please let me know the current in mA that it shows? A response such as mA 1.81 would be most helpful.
mA 40
